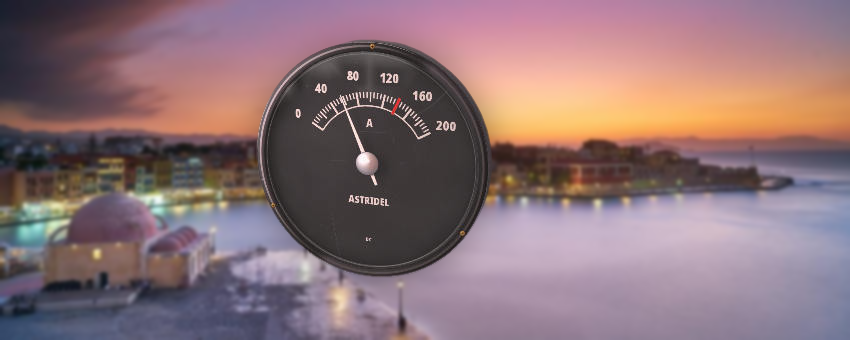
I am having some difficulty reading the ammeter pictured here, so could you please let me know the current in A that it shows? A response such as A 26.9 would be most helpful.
A 60
